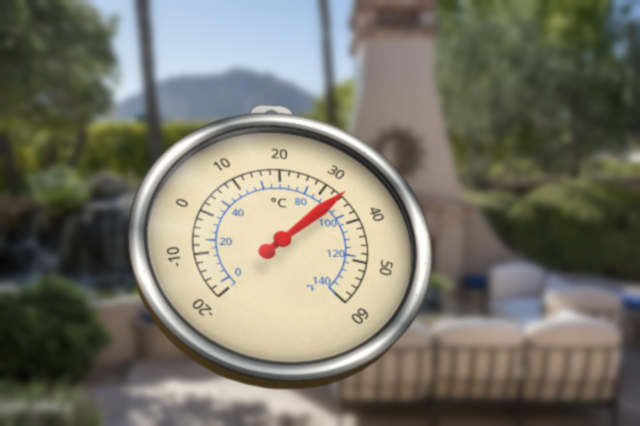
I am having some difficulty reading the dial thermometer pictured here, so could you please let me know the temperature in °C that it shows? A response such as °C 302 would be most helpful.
°C 34
